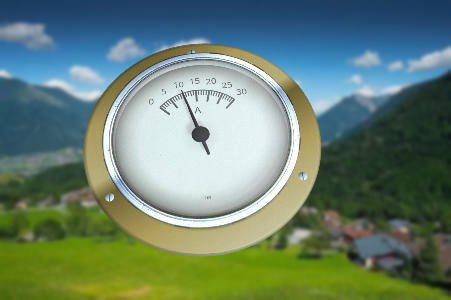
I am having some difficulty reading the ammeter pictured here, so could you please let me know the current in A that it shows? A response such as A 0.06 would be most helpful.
A 10
